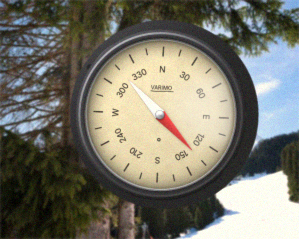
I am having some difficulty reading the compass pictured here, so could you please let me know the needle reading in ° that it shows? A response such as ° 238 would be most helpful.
° 135
